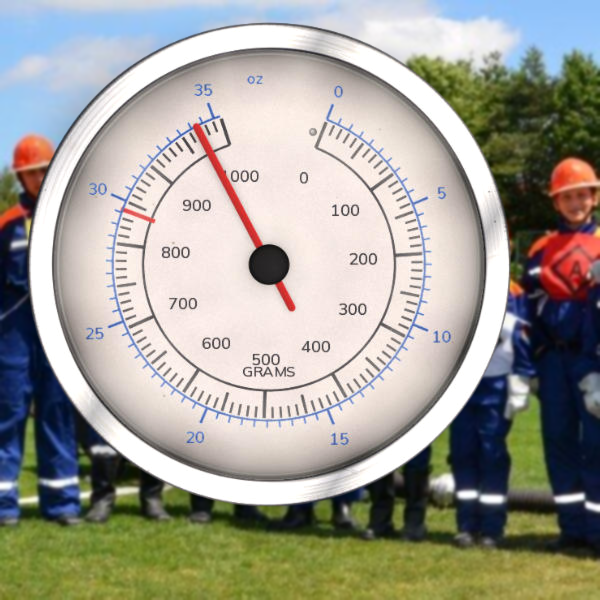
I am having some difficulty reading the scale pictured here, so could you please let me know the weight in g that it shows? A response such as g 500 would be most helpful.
g 970
